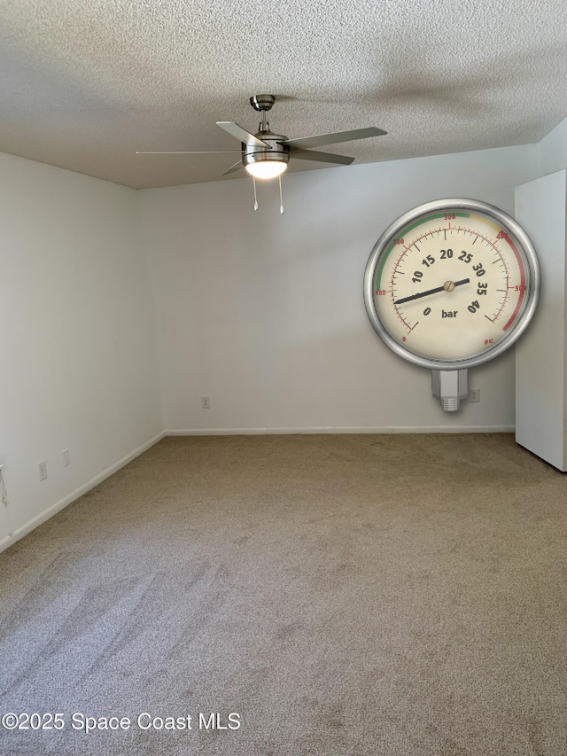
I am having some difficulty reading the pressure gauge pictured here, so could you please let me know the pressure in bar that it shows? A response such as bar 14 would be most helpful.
bar 5
